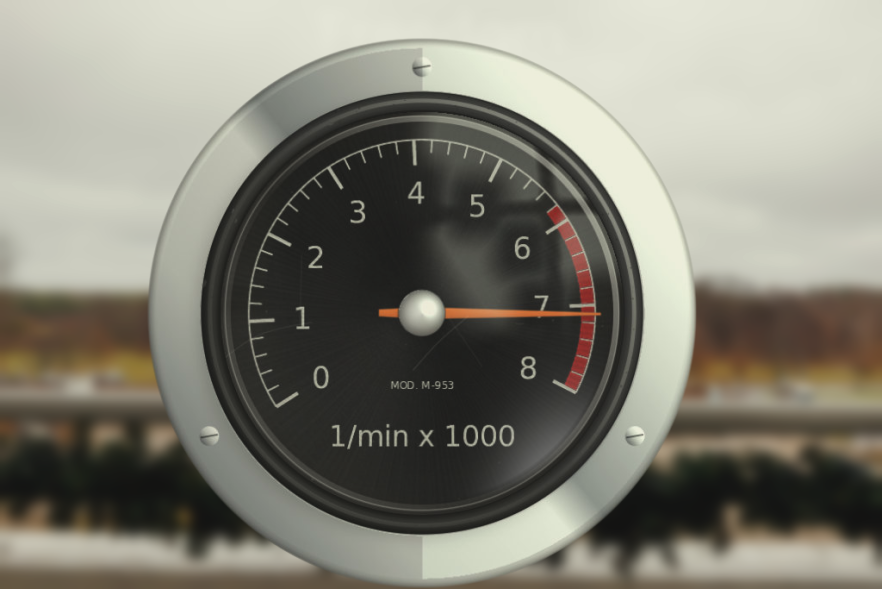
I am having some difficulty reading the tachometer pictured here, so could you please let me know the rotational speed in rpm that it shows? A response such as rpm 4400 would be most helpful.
rpm 7100
